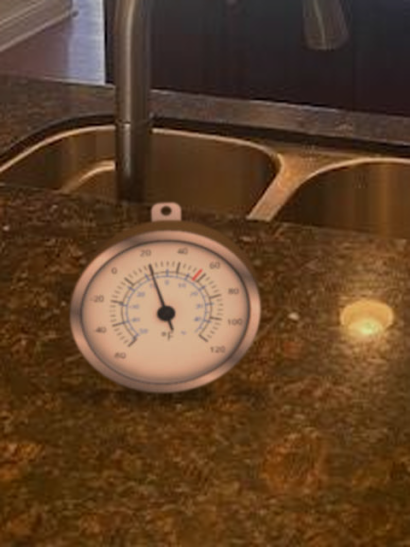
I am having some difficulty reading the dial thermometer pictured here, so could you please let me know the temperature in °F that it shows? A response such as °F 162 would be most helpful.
°F 20
